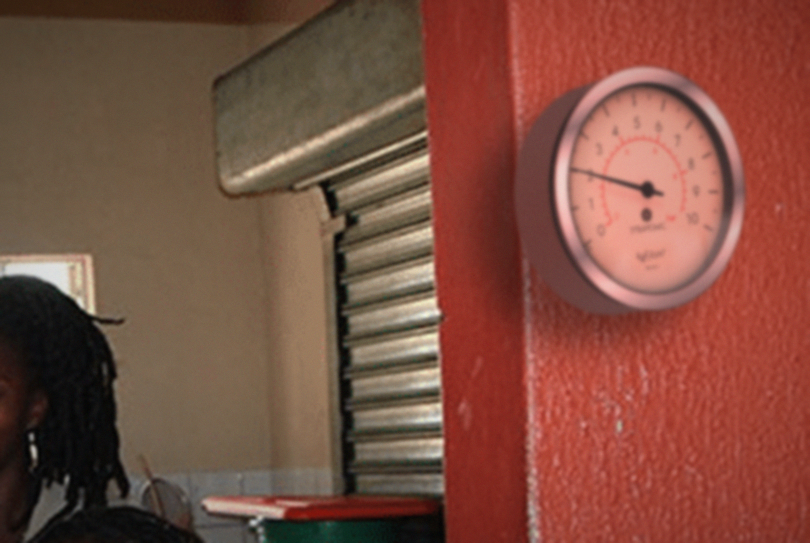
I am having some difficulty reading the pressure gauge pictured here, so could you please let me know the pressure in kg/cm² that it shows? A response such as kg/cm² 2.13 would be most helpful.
kg/cm² 2
